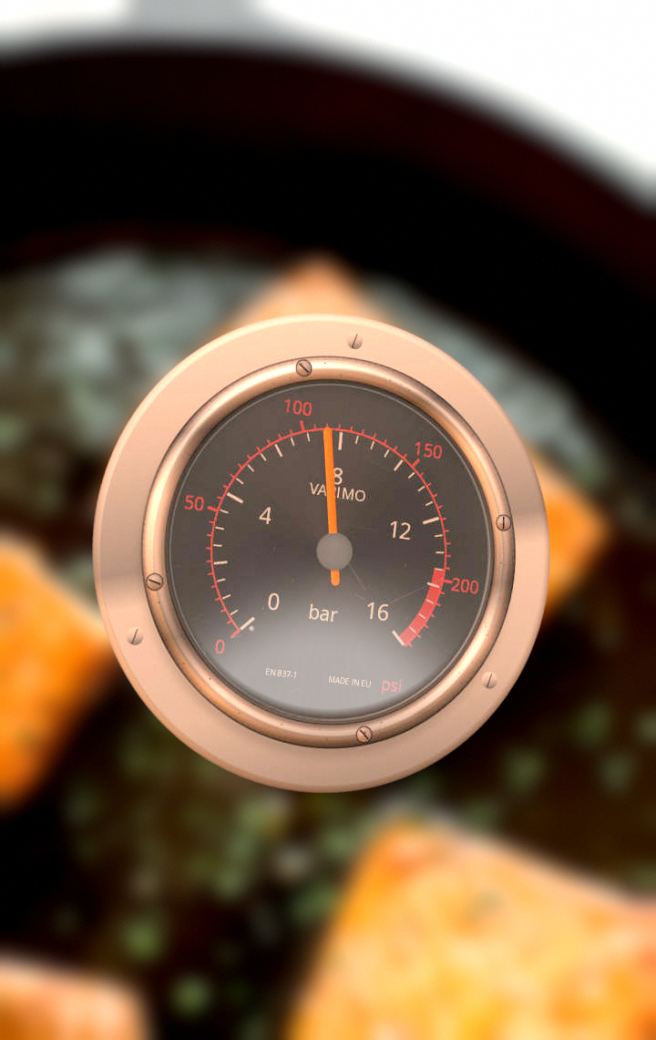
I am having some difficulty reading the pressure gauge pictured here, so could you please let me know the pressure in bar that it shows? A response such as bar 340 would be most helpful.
bar 7.5
